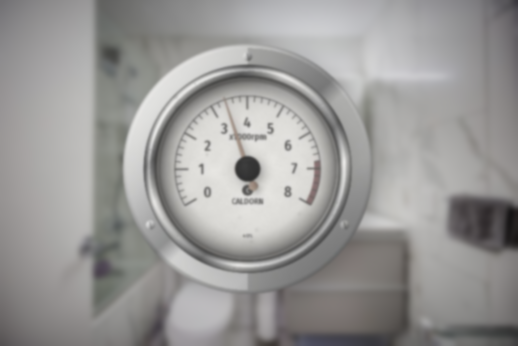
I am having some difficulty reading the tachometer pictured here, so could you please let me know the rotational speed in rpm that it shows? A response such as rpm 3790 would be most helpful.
rpm 3400
